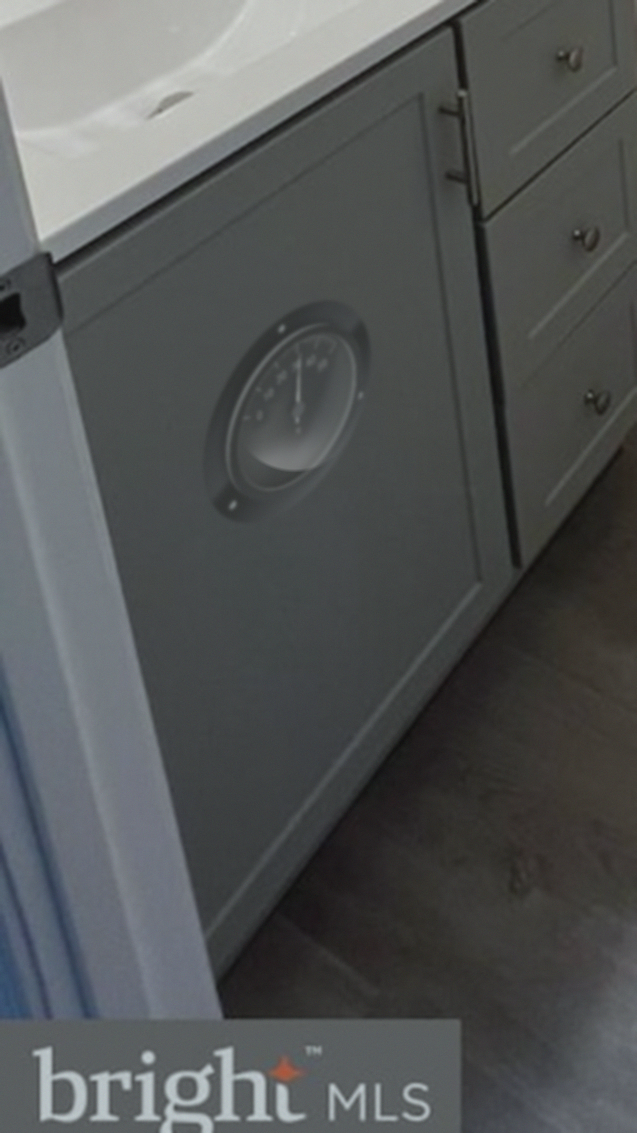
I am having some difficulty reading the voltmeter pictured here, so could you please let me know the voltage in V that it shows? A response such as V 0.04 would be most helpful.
V 30
